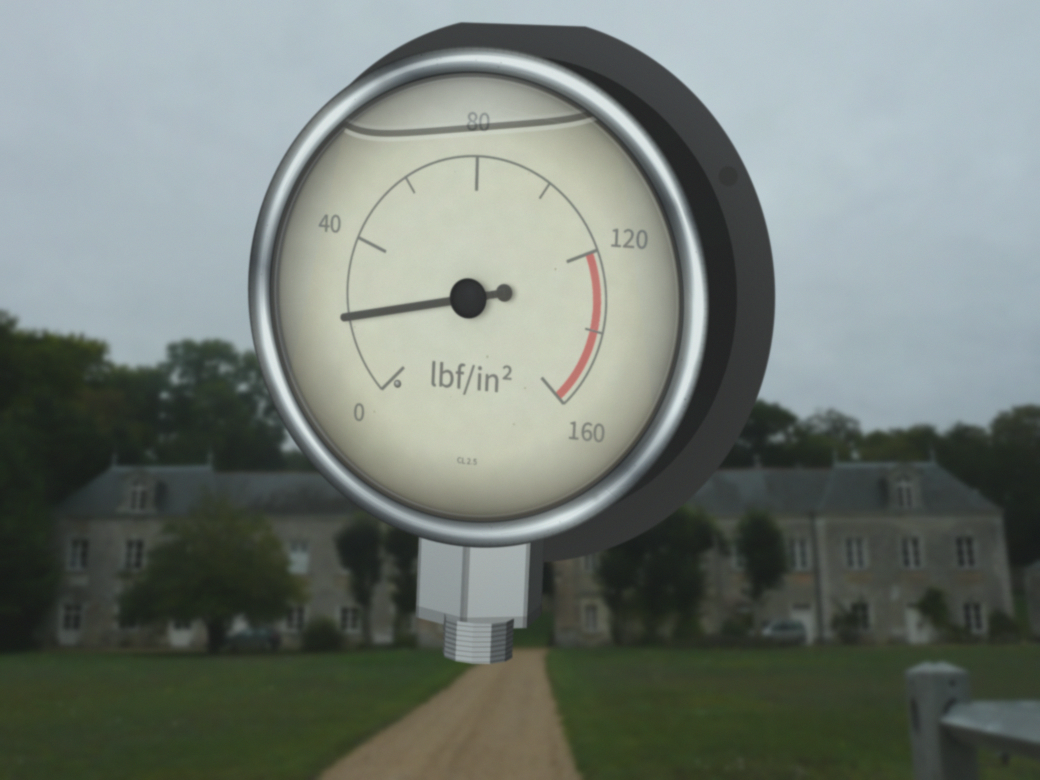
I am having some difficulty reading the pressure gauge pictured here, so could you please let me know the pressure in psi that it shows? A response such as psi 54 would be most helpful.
psi 20
